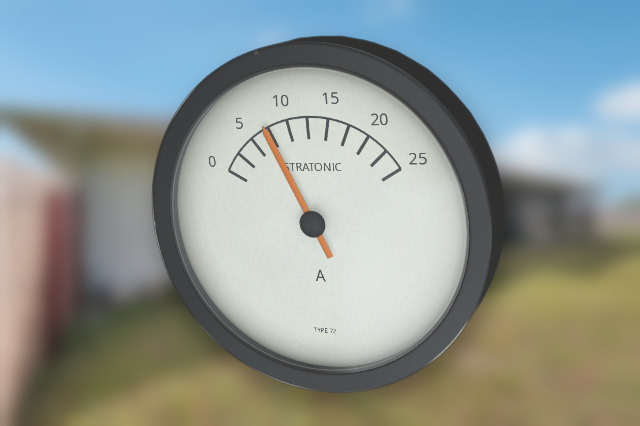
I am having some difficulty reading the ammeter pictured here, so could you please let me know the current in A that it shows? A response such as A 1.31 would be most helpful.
A 7.5
